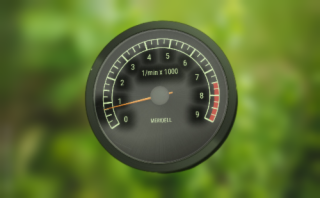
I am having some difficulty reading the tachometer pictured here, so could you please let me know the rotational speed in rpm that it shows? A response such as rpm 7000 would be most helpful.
rpm 750
